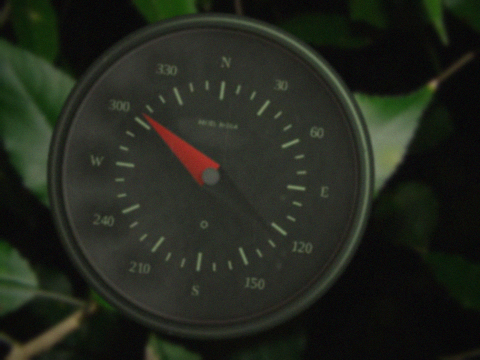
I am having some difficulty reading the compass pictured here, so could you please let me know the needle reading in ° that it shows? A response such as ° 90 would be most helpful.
° 305
